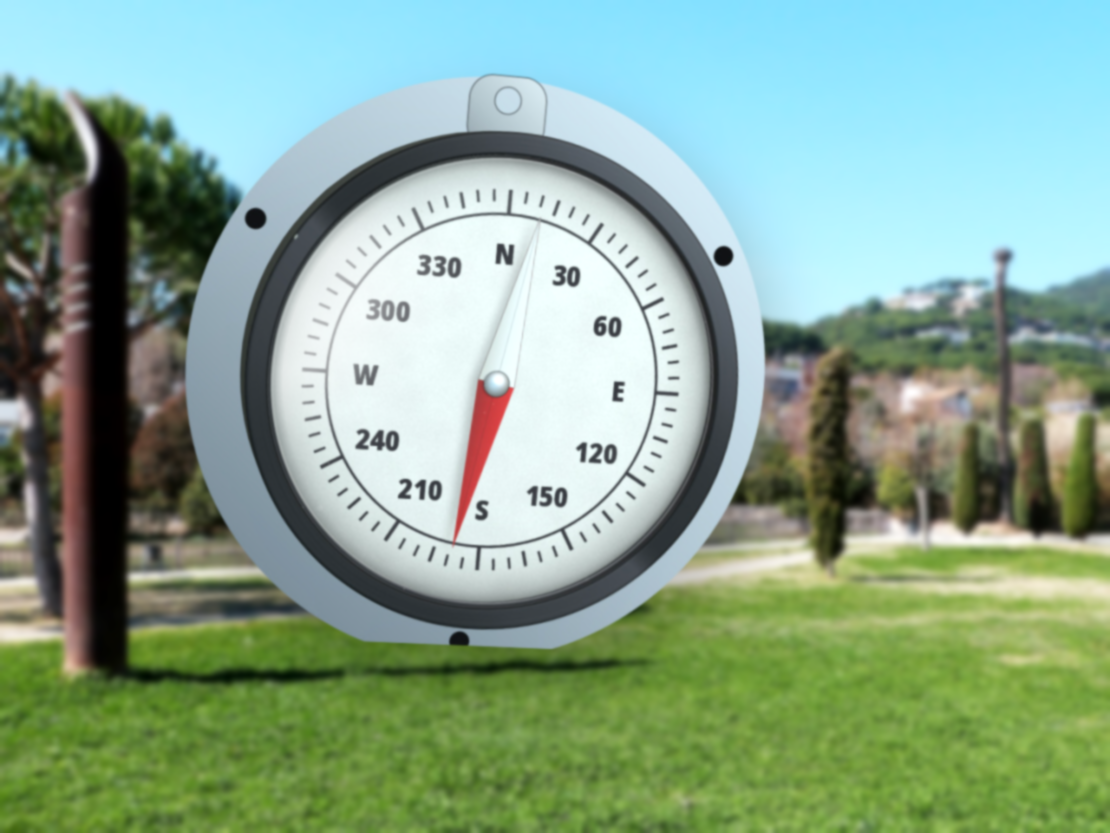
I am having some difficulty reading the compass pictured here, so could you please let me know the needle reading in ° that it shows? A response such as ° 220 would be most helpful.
° 190
